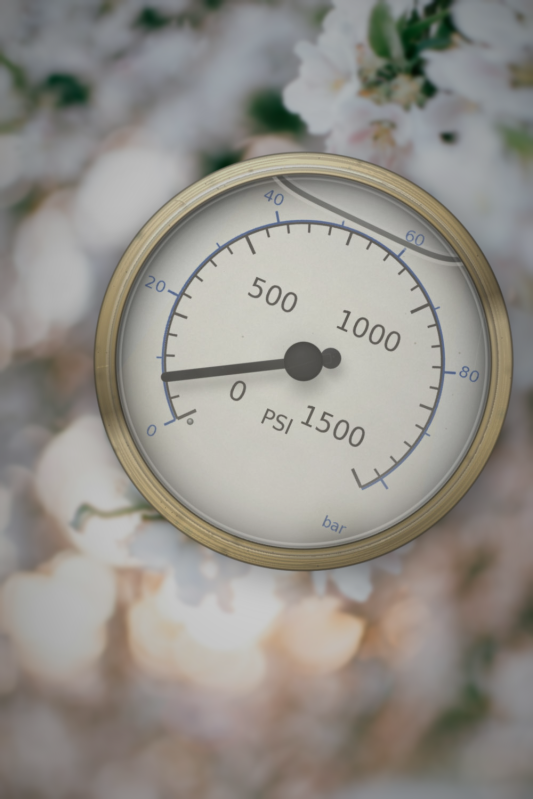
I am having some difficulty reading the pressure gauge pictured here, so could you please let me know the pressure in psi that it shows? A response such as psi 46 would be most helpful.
psi 100
